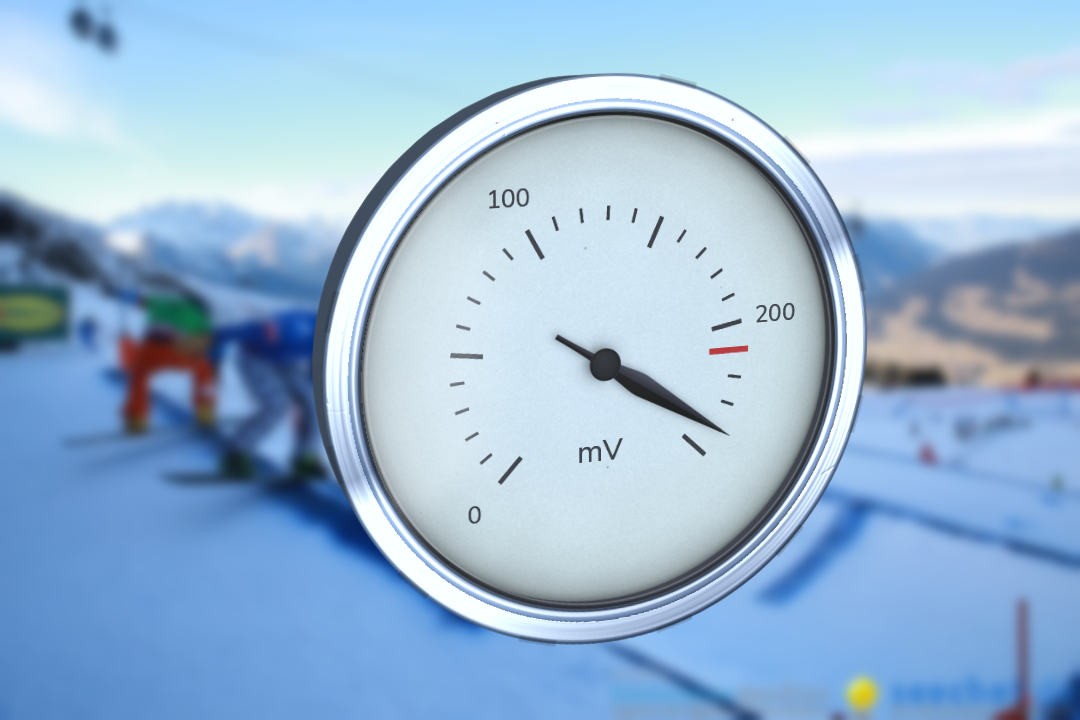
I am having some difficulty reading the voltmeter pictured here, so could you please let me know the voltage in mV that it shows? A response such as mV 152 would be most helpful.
mV 240
